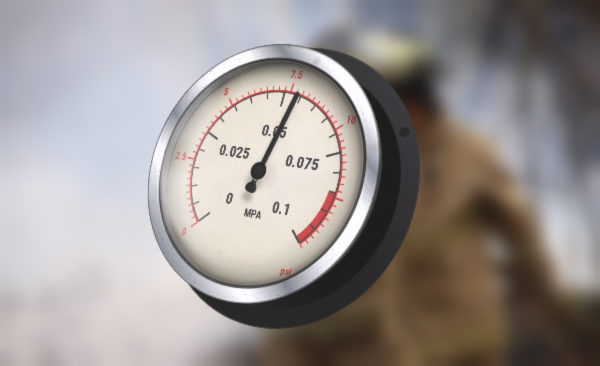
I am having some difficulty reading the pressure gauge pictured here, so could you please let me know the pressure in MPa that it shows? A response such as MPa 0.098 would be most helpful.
MPa 0.055
